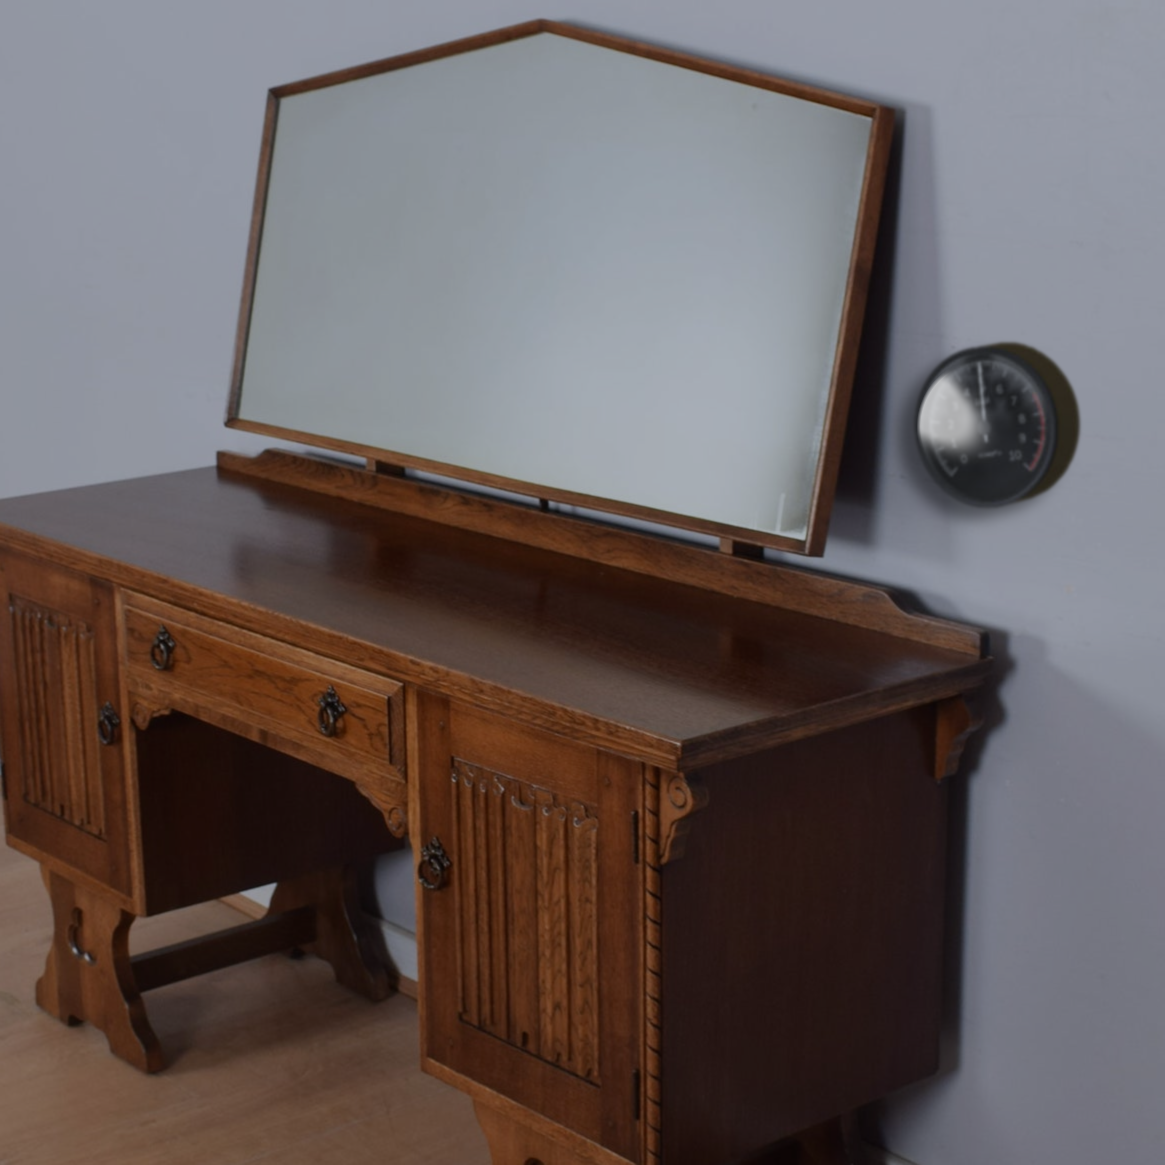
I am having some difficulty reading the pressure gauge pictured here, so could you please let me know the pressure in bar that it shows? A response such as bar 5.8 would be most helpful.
bar 5
